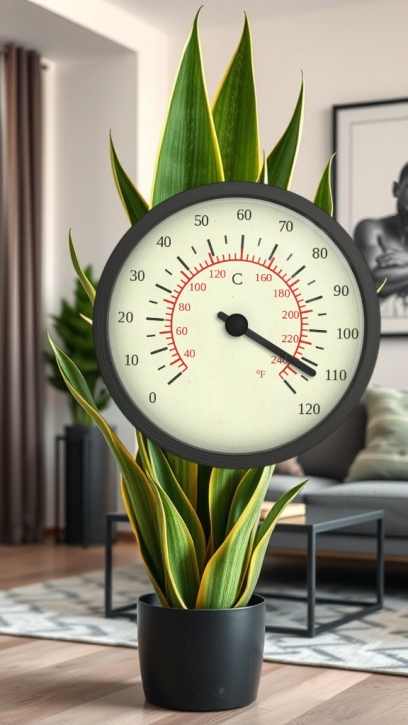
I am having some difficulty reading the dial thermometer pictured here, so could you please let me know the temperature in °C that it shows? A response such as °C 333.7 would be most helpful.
°C 112.5
